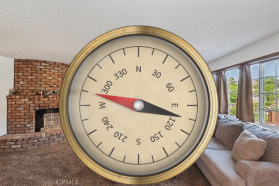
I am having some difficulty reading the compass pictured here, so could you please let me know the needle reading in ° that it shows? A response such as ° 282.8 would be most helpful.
° 285
